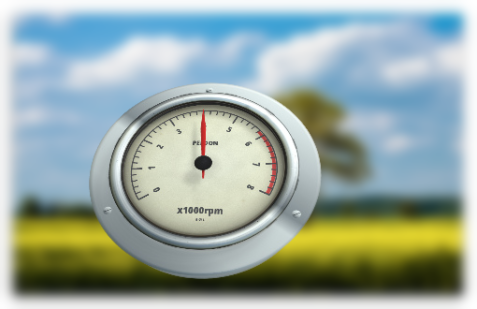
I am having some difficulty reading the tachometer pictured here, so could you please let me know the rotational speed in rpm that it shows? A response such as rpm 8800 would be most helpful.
rpm 4000
